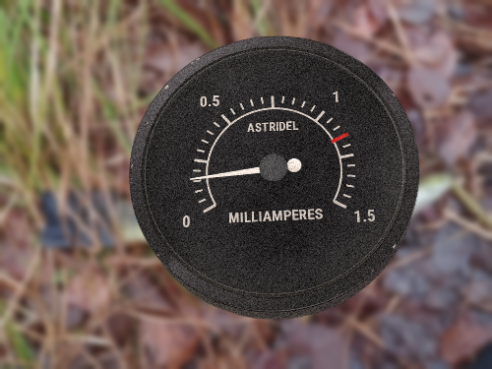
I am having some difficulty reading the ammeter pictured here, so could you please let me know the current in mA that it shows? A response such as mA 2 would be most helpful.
mA 0.15
